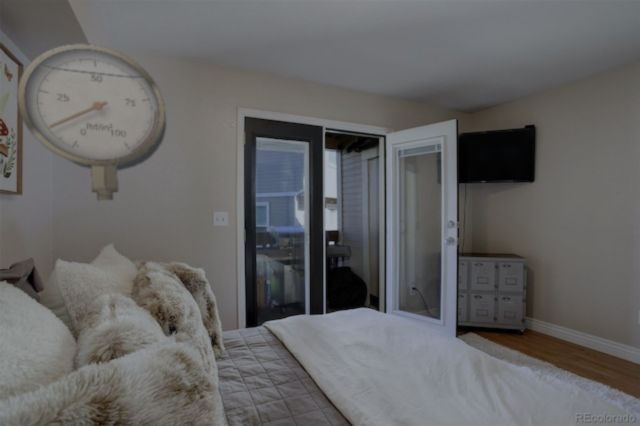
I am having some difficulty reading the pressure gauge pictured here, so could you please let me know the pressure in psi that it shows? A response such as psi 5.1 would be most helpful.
psi 10
